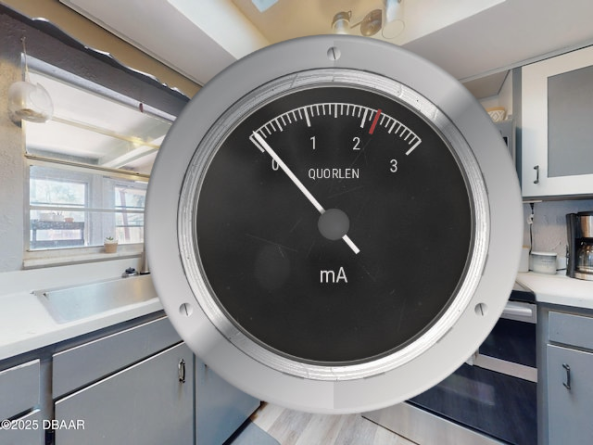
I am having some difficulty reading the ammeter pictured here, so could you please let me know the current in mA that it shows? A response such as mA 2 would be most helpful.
mA 0.1
